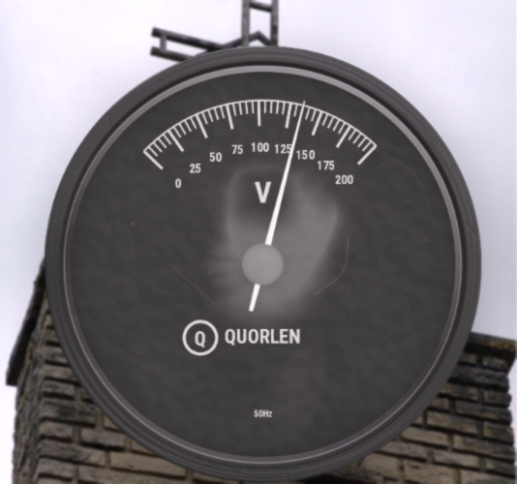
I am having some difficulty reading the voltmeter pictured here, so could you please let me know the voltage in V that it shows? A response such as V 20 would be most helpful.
V 135
